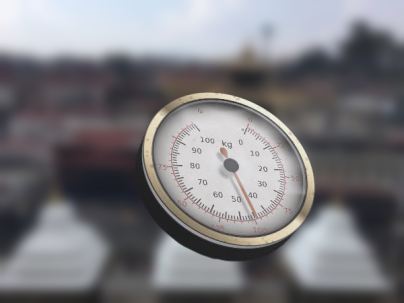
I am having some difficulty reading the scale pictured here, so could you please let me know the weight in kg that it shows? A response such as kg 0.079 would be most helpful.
kg 45
